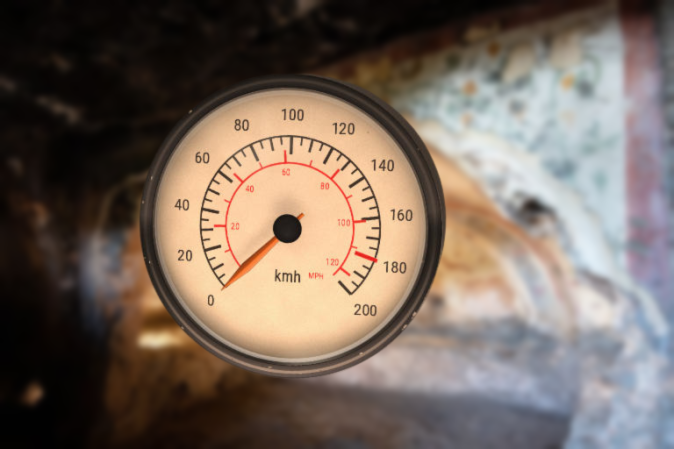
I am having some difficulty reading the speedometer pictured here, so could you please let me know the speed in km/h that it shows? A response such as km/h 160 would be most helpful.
km/h 0
